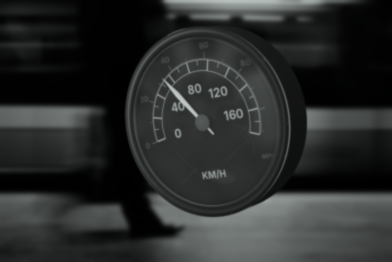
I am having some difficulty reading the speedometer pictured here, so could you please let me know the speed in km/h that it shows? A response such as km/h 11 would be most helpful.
km/h 55
